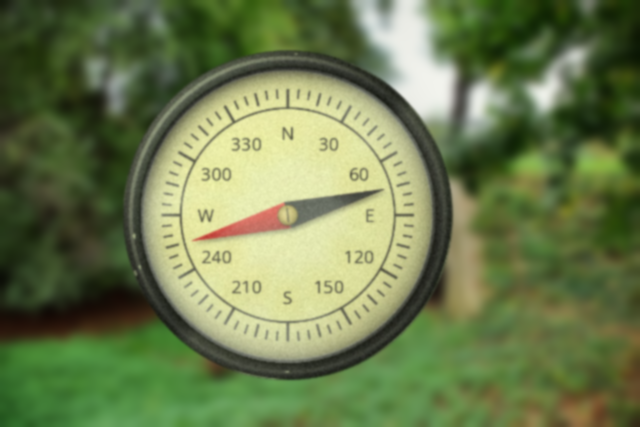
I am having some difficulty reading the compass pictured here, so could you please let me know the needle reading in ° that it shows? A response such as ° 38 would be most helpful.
° 255
